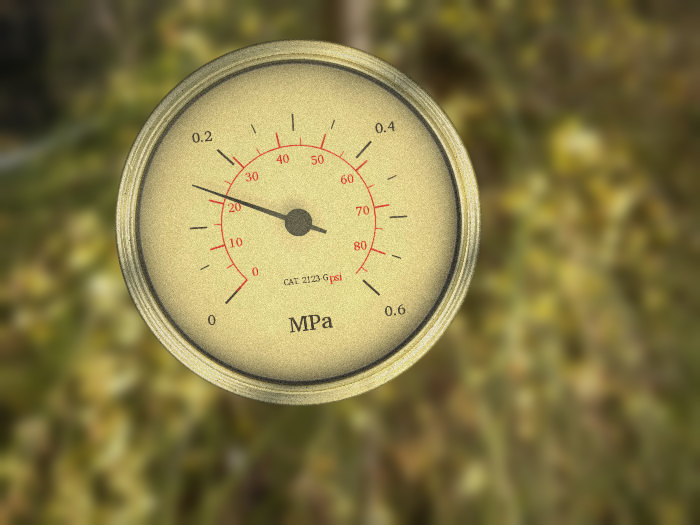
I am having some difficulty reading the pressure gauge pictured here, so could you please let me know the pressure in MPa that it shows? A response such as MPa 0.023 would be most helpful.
MPa 0.15
